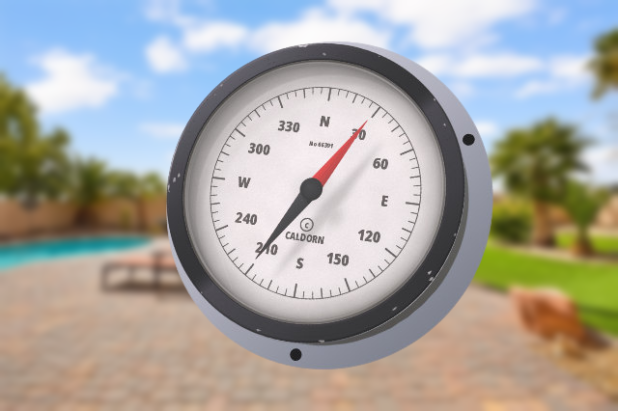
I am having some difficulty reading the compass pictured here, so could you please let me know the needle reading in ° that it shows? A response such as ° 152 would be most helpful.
° 30
